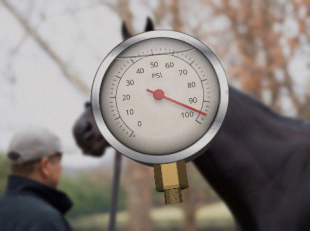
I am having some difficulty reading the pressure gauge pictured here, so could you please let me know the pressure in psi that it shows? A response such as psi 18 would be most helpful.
psi 96
